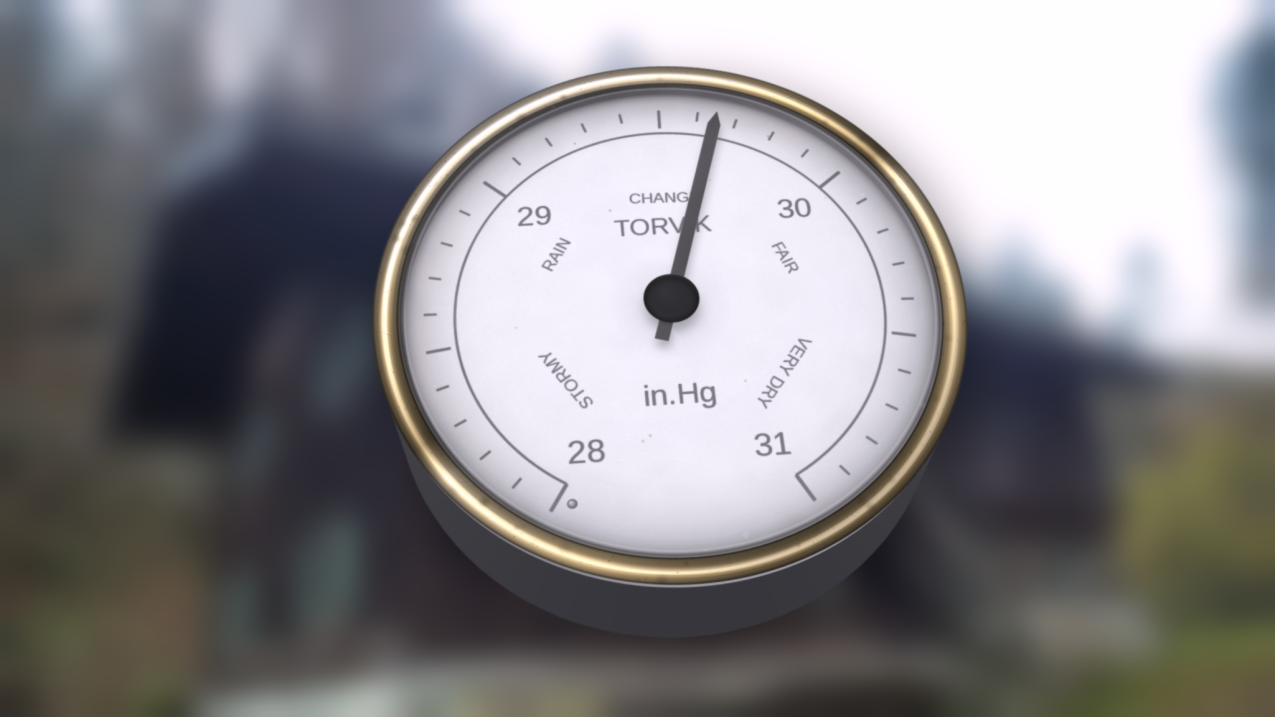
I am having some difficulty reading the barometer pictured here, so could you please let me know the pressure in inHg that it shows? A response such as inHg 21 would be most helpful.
inHg 29.65
